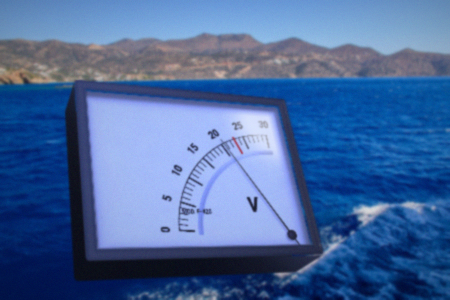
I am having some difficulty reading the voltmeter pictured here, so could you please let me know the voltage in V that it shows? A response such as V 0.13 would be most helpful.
V 20
